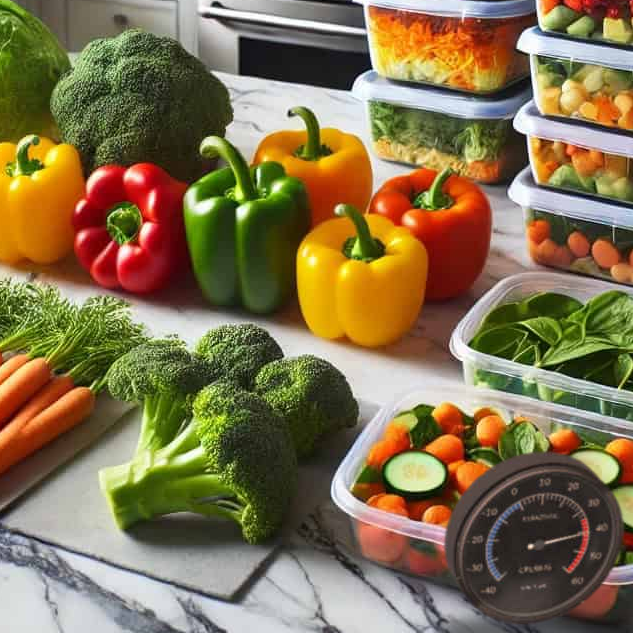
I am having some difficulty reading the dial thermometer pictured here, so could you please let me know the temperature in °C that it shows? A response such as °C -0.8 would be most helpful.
°C 40
